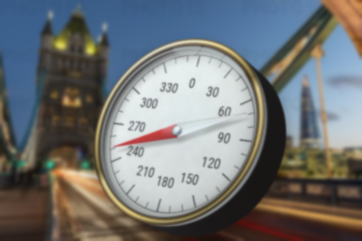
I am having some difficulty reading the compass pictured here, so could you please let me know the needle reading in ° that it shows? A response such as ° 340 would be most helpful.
° 250
